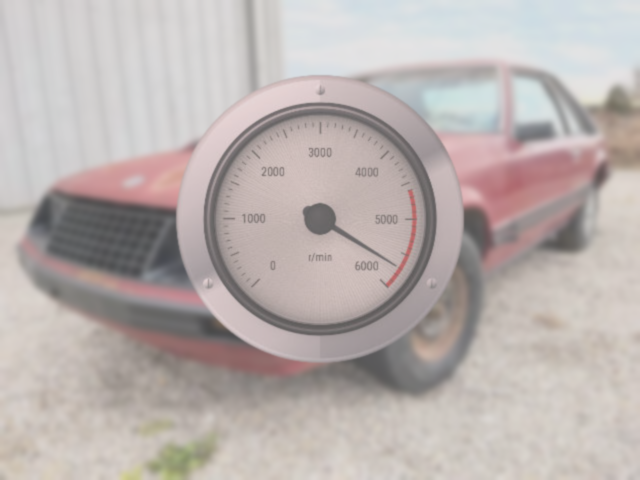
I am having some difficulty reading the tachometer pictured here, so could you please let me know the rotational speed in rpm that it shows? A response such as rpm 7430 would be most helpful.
rpm 5700
